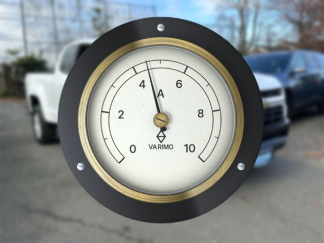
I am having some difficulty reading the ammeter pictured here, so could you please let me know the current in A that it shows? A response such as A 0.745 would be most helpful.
A 4.5
